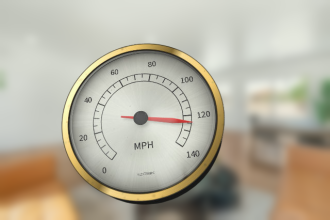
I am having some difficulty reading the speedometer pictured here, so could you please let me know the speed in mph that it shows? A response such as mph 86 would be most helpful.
mph 125
